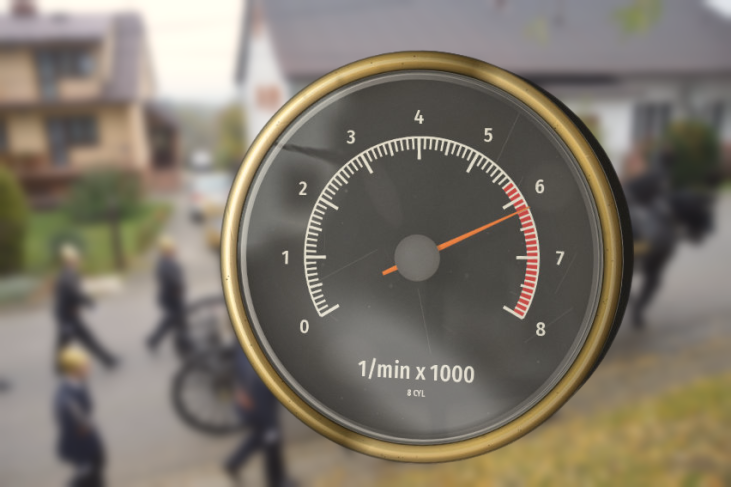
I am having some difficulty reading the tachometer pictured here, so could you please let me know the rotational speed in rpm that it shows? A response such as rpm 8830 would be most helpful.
rpm 6200
